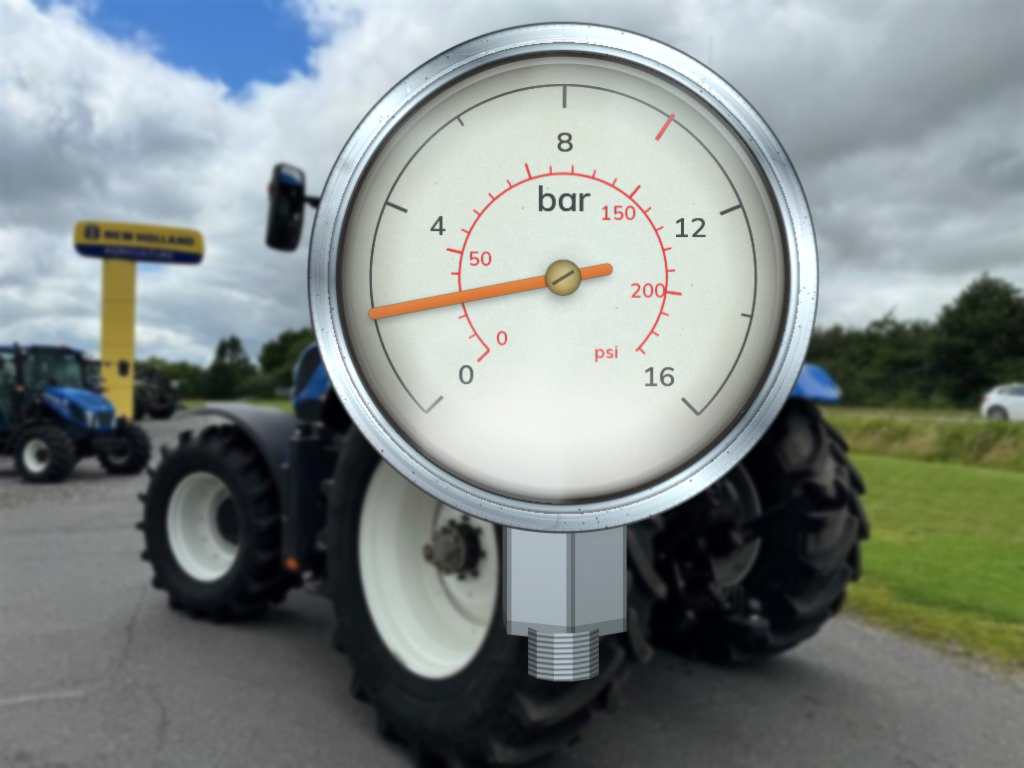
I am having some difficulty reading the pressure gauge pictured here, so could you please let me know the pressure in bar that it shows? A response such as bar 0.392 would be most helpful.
bar 2
